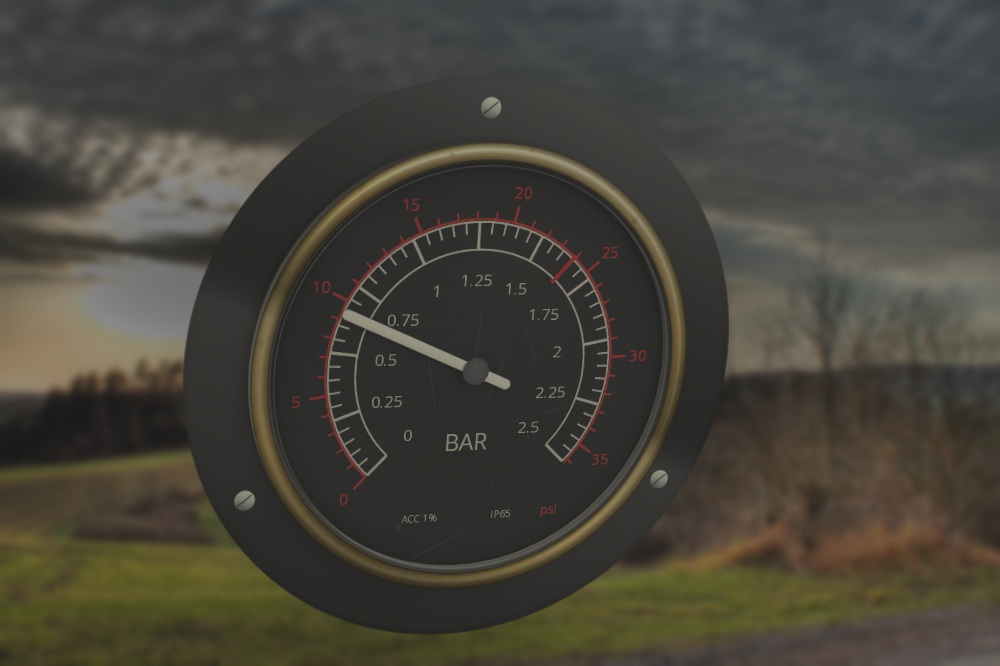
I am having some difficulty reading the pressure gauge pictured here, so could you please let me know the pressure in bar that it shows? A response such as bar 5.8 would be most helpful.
bar 0.65
